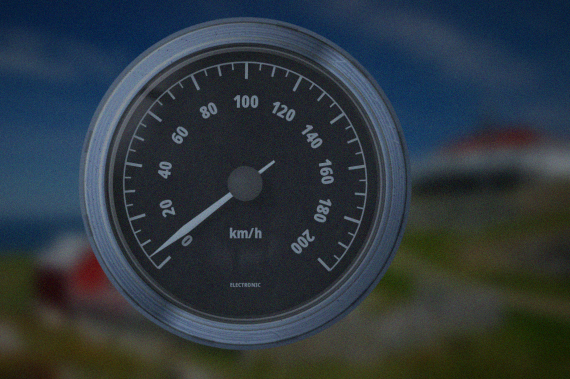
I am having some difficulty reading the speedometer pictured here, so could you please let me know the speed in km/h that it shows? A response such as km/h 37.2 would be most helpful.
km/h 5
